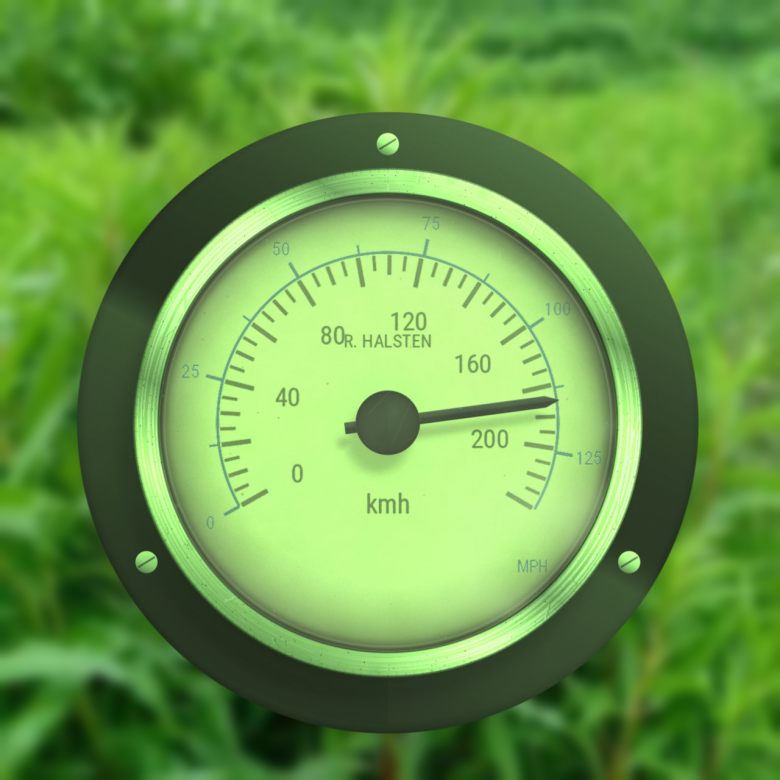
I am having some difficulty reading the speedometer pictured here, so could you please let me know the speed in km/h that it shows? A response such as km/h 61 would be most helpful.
km/h 185
